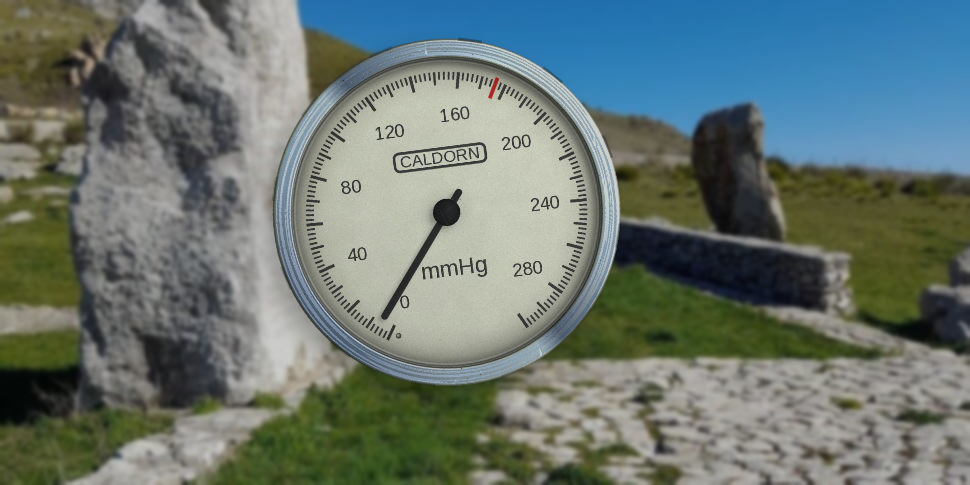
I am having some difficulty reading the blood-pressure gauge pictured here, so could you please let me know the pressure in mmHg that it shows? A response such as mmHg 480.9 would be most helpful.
mmHg 6
